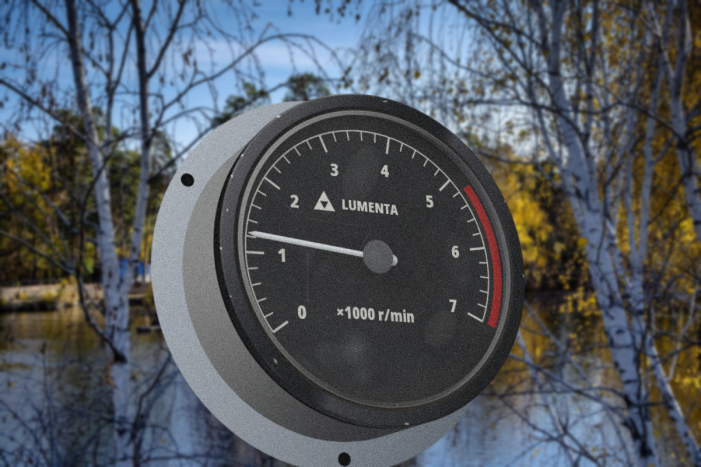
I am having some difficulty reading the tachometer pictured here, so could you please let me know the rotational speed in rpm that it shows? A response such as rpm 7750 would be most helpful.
rpm 1200
